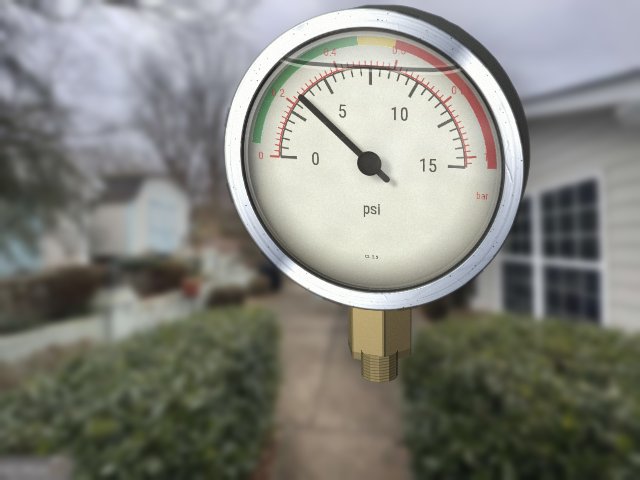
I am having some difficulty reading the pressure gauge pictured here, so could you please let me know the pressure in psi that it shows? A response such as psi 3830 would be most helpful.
psi 3.5
